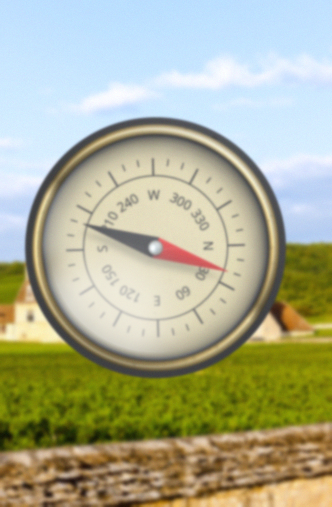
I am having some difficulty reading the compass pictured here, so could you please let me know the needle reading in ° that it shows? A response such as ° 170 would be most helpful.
° 20
